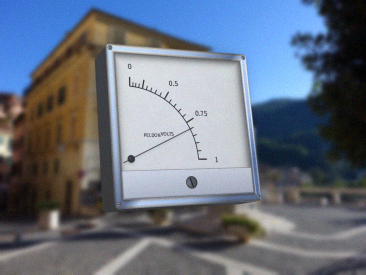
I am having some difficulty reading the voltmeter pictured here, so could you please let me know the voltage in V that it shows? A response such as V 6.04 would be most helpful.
V 0.8
